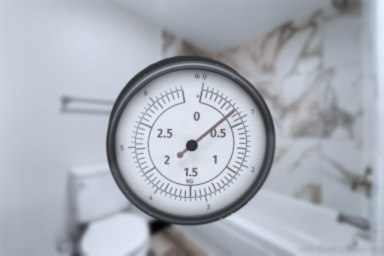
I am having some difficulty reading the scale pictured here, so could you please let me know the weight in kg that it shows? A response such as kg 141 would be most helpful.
kg 0.35
